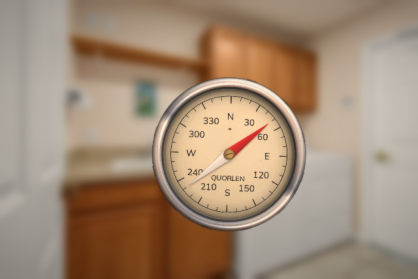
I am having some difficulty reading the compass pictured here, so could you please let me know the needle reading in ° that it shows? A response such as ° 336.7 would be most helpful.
° 50
